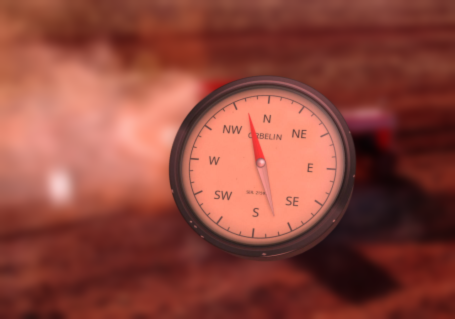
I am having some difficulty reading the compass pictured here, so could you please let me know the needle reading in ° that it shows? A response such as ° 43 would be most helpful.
° 340
